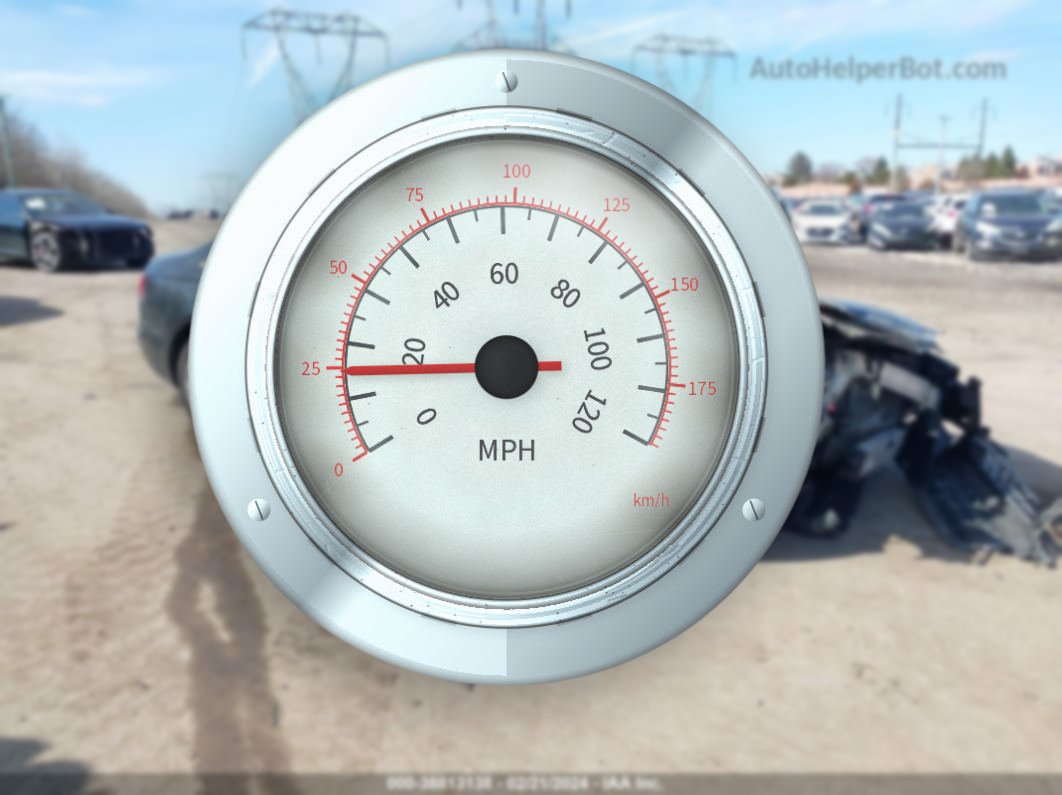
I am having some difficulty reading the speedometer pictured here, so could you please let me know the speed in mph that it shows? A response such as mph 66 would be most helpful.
mph 15
